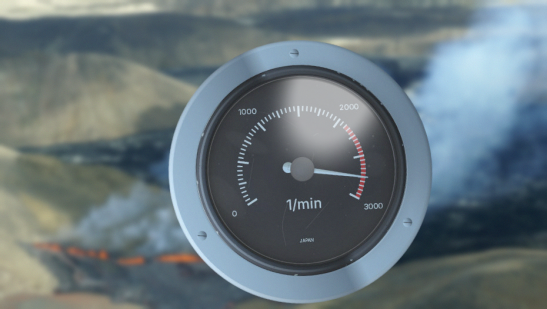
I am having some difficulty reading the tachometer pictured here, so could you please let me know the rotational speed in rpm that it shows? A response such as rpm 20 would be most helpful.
rpm 2750
